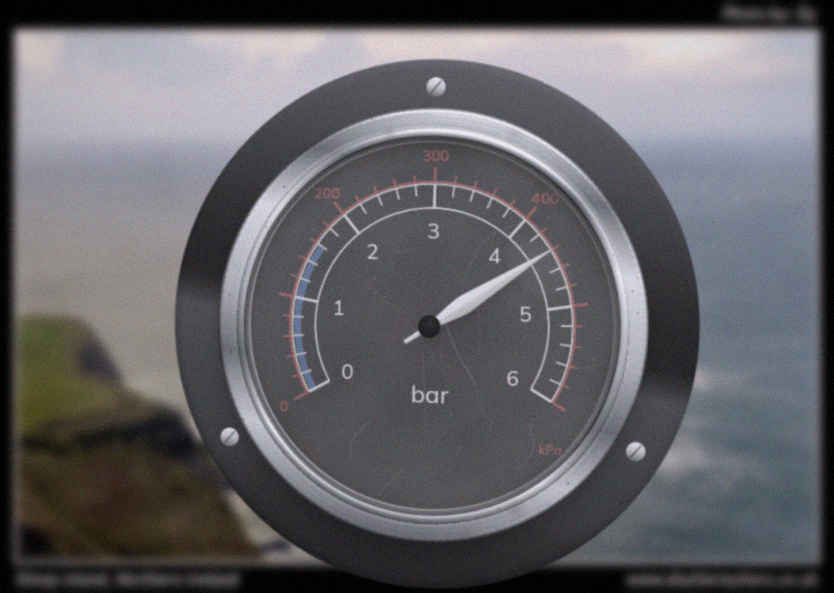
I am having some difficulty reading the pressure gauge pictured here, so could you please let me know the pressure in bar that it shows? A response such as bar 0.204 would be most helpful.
bar 4.4
